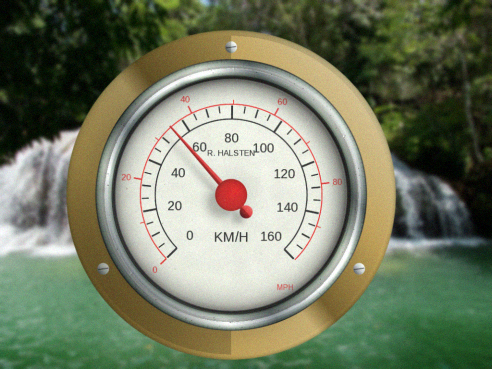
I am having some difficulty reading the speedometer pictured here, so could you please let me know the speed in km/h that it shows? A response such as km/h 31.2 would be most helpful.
km/h 55
